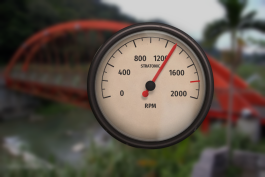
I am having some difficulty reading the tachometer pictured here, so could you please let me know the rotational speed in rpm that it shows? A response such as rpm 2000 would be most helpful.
rpm 1300
